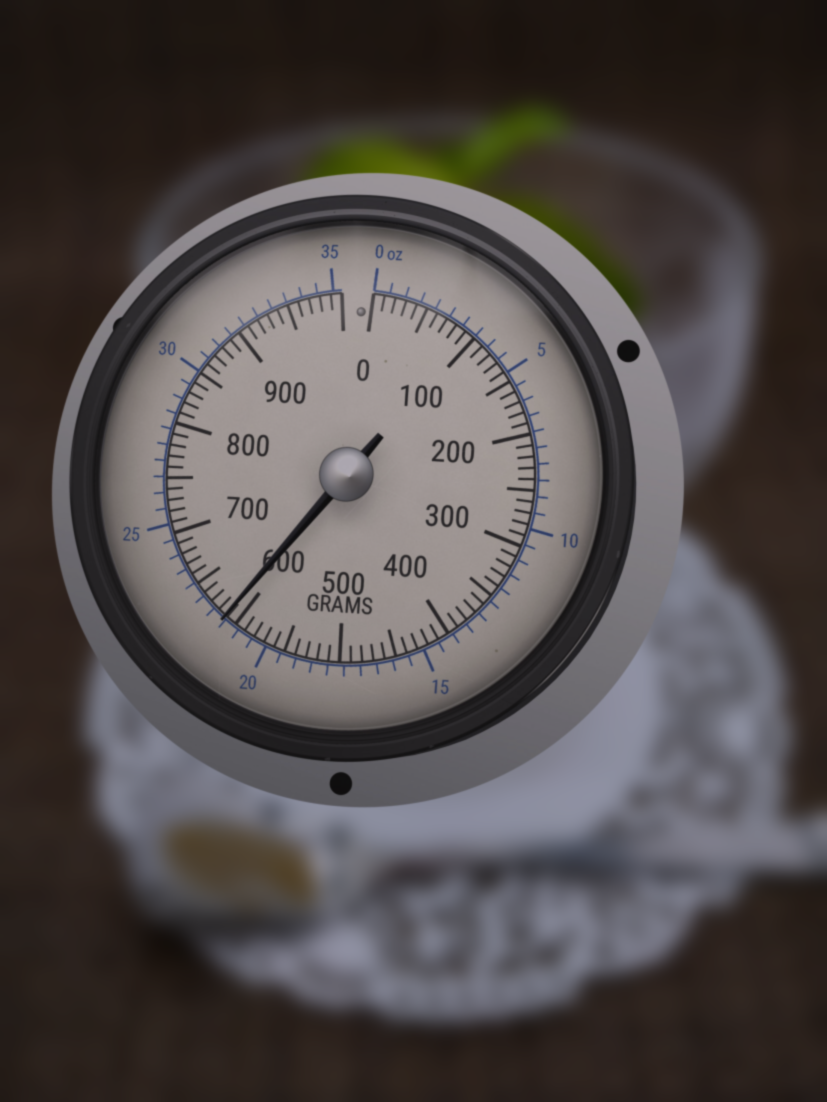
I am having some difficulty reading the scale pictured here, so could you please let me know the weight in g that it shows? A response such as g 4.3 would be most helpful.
g 610
